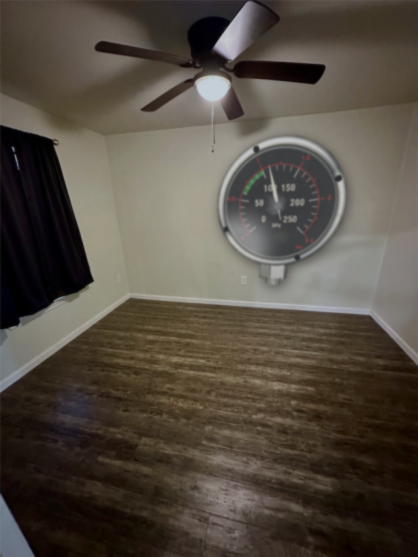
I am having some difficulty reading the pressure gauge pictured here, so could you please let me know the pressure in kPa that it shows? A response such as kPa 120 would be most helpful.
kPa 110
